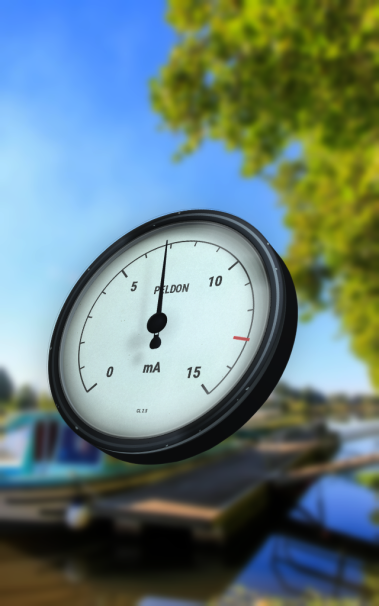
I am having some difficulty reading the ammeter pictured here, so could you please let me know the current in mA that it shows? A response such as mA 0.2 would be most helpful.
mA 7
